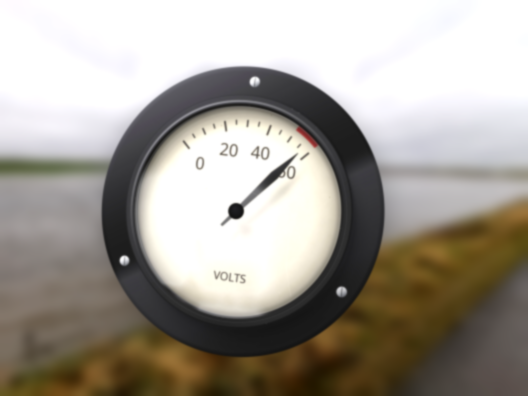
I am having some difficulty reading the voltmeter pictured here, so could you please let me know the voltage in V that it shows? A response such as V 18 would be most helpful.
V 57.5
